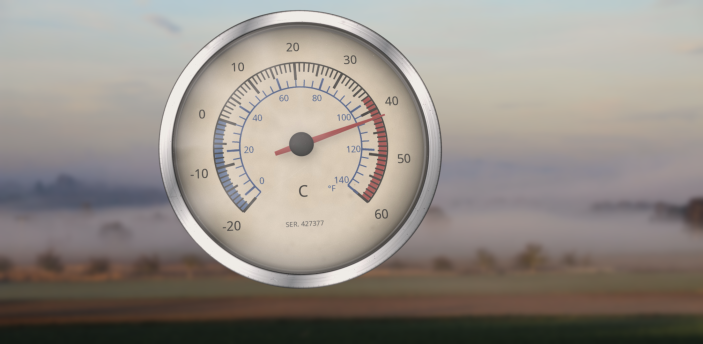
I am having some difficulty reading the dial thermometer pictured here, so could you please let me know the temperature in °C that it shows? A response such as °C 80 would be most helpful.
°C 42
